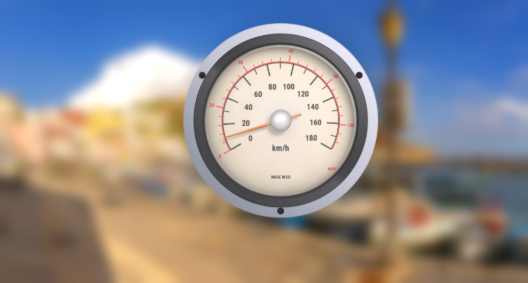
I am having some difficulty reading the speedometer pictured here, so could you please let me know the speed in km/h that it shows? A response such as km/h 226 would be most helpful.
km/h 10
